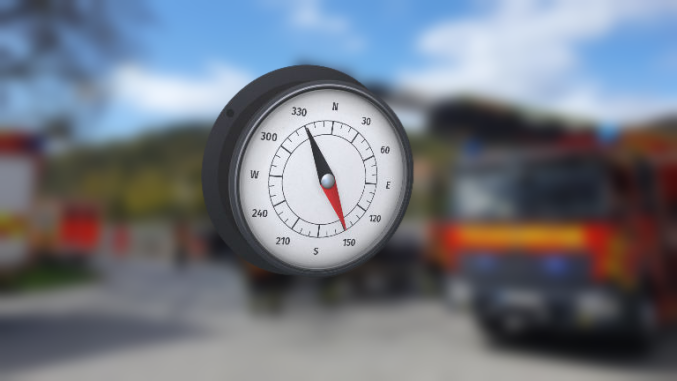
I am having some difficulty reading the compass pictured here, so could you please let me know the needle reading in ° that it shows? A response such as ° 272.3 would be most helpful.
° 150
